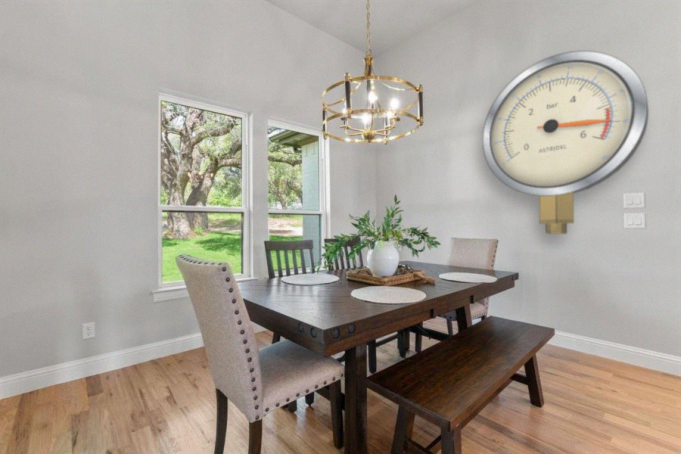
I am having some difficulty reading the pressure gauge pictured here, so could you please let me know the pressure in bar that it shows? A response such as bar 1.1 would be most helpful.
bar 5.5
